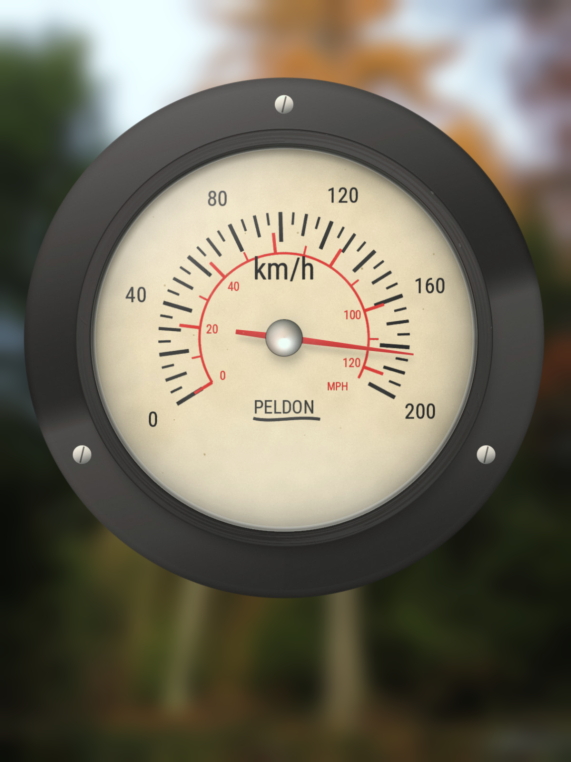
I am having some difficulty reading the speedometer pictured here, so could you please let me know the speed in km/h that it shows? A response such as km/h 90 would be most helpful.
km/h 182.5
